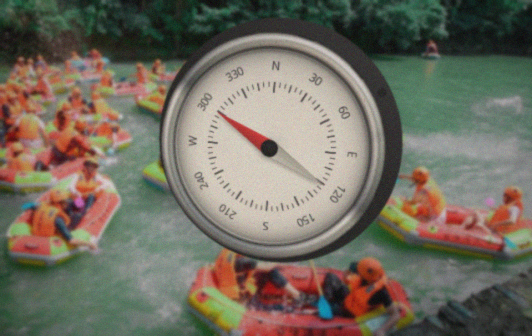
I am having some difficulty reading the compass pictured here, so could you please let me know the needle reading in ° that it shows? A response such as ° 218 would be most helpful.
° 300
